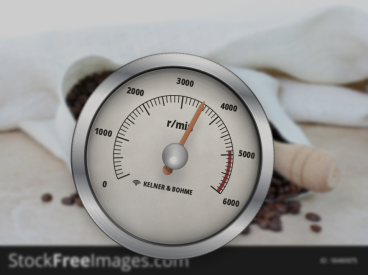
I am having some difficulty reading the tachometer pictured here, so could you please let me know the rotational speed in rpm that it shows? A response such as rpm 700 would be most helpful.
rpm 3500
